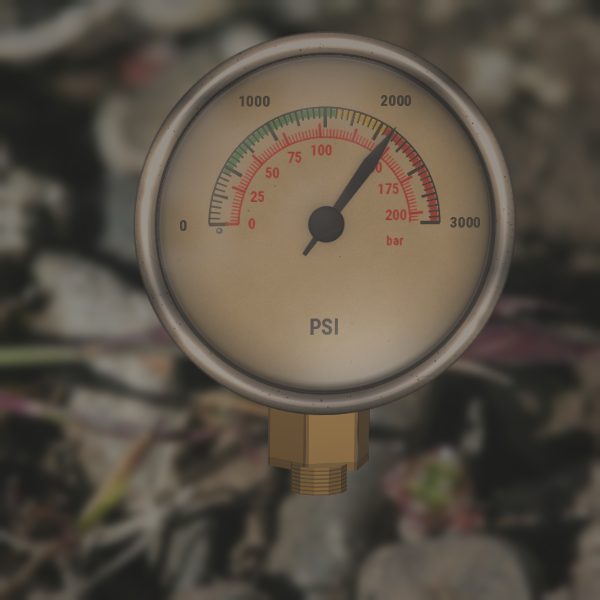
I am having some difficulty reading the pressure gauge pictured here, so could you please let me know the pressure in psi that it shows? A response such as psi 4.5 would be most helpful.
psi 2100
